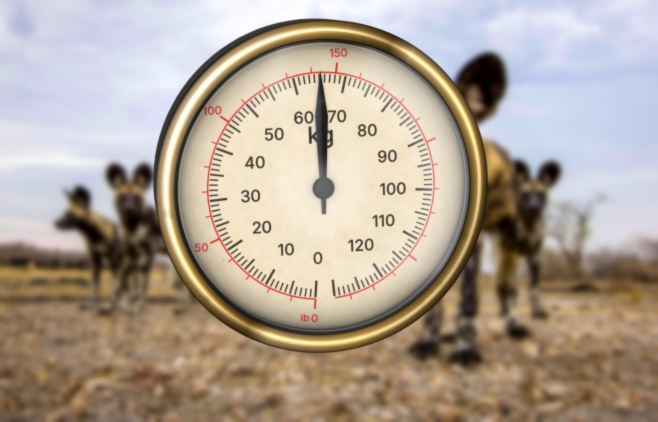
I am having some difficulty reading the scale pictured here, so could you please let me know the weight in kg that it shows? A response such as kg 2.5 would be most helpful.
kg 65
